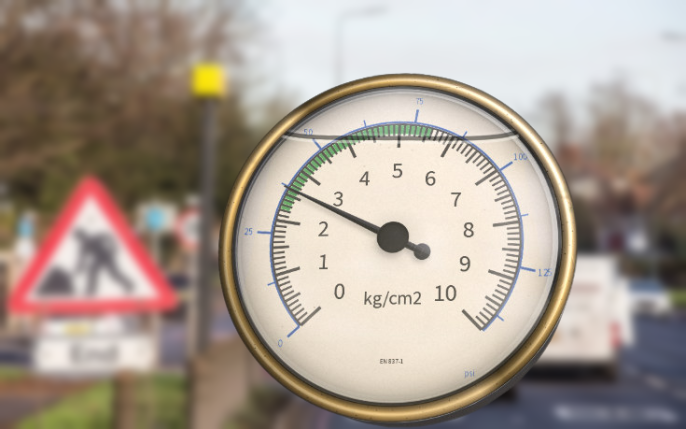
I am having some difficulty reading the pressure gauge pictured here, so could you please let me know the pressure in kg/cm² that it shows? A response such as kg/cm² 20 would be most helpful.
kg/cm² 2.6
